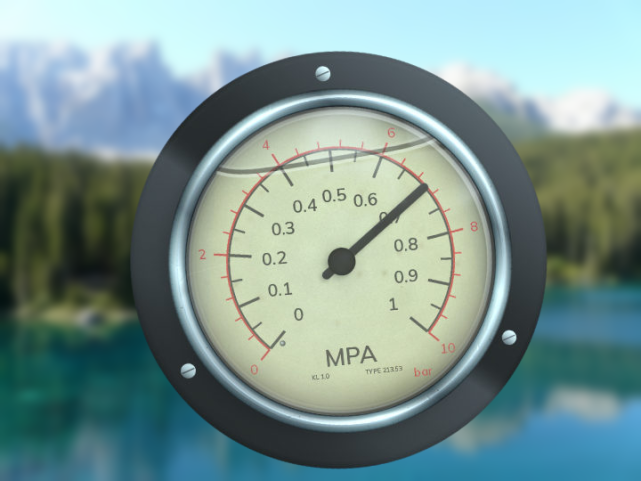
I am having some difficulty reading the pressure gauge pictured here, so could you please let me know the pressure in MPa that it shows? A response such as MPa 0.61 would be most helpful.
MPa 0.7
